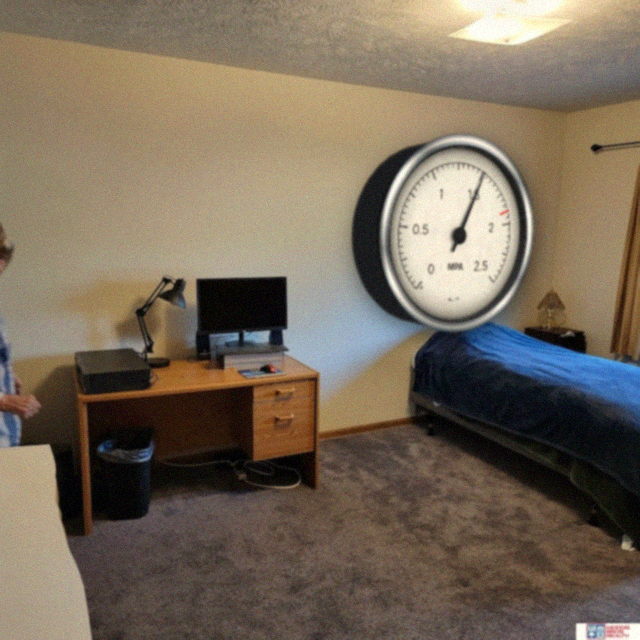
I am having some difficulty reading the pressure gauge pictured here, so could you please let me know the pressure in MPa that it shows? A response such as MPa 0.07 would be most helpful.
MPa 1.5
